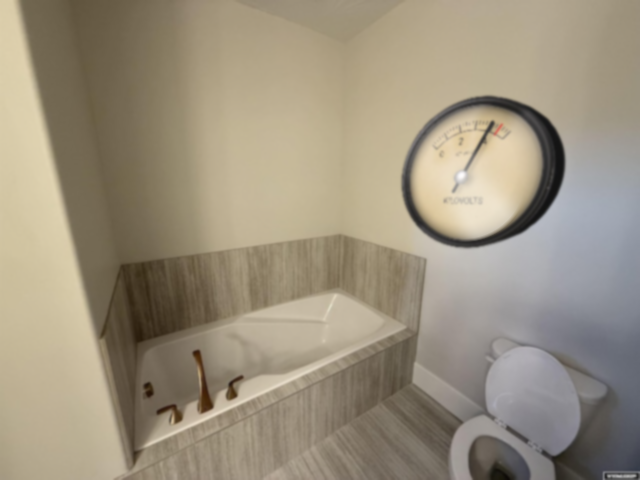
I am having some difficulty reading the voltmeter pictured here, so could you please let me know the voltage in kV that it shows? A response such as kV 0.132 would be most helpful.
kV 4
